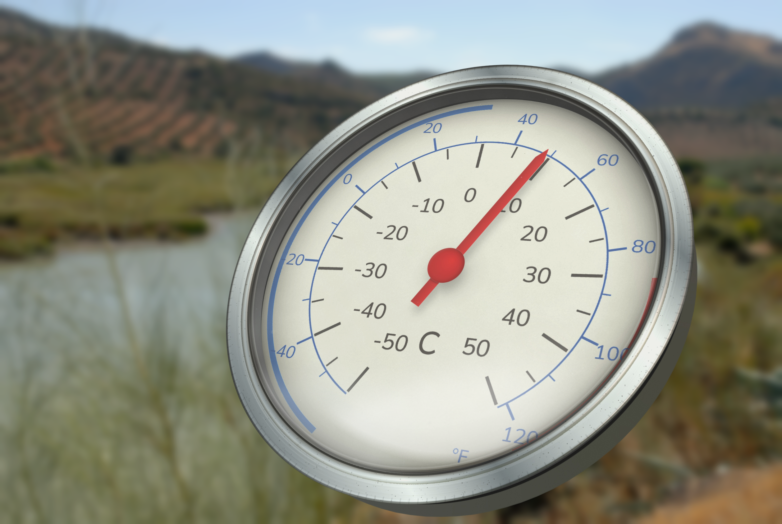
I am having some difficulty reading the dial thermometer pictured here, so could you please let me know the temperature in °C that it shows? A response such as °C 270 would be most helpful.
°C 10
